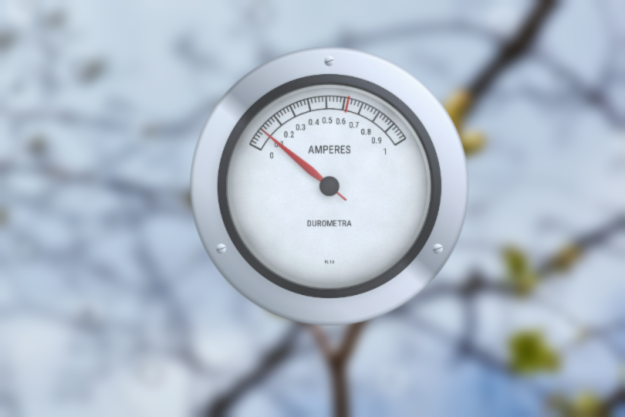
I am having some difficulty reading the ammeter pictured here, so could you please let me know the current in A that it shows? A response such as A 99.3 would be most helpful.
A 0.1
